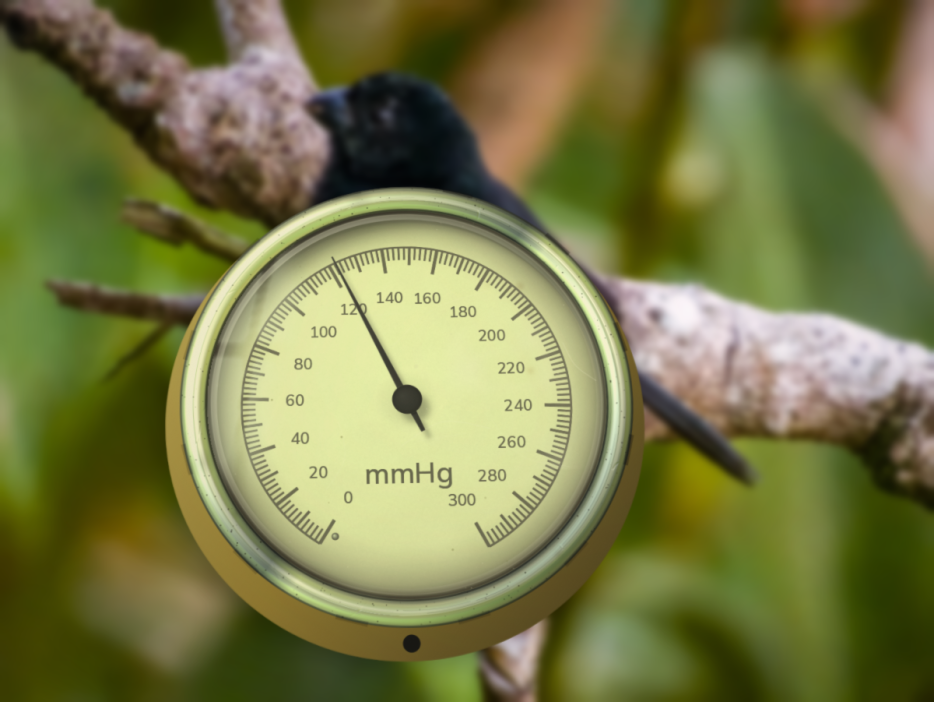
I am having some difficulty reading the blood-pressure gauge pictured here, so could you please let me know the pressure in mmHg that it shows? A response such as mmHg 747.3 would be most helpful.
mmHg 122
